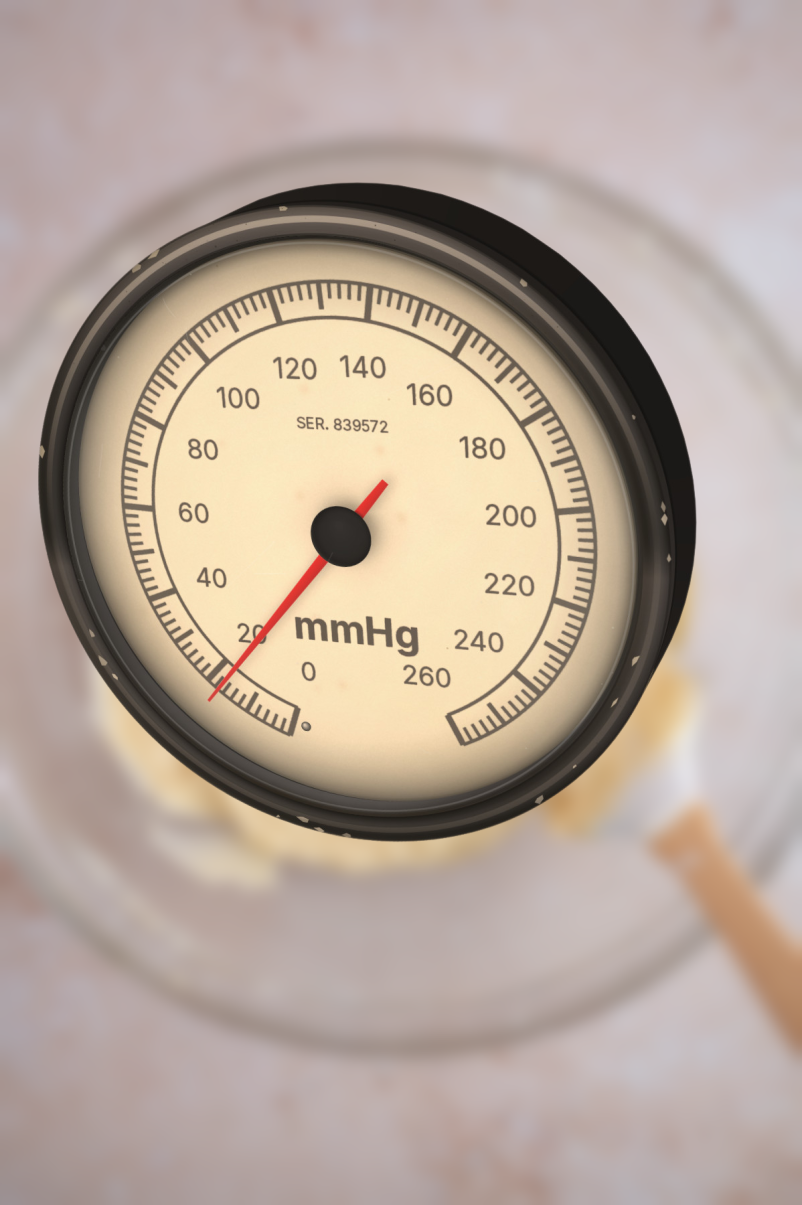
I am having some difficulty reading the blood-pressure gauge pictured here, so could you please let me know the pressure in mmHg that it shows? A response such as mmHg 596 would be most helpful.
mmHg 17
